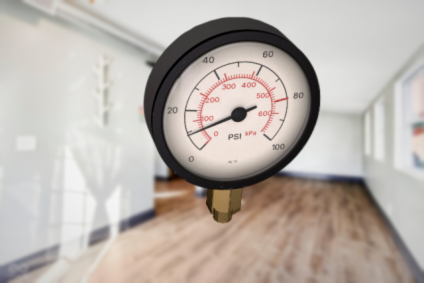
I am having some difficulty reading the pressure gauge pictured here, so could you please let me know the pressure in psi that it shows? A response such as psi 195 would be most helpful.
psi 10
